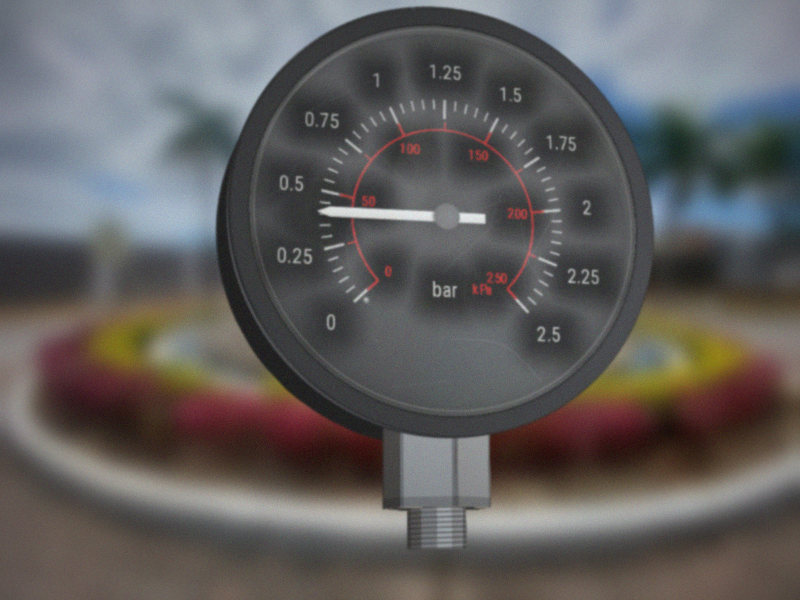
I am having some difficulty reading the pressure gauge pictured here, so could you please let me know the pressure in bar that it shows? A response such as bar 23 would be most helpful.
bar 0.4
